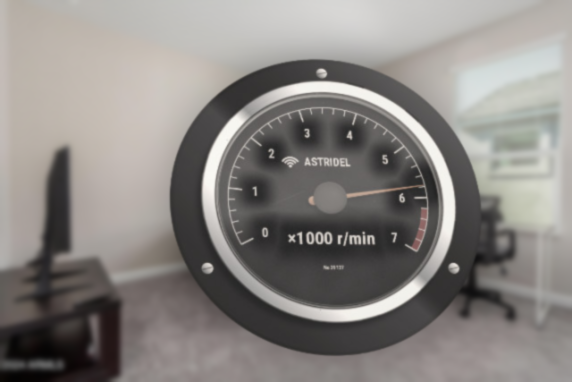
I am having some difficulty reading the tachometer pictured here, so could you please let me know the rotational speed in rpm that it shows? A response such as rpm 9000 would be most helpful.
rpm 5800
